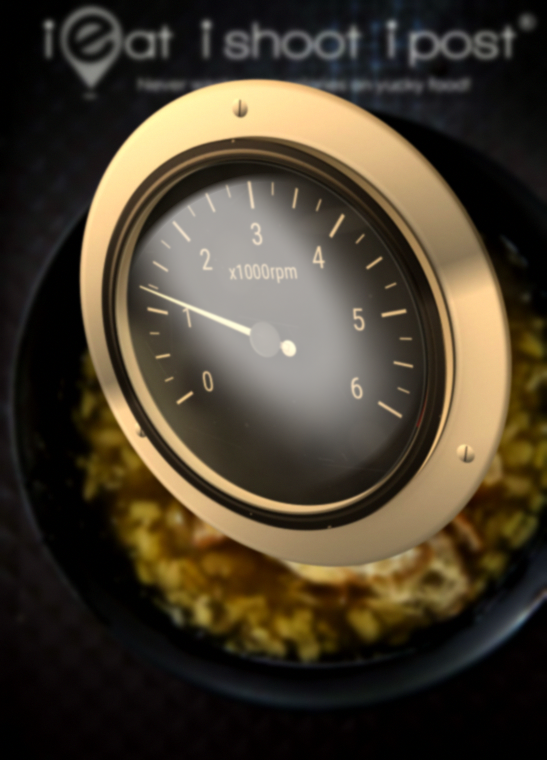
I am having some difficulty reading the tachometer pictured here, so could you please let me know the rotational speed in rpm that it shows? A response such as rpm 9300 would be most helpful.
rpm 1250
